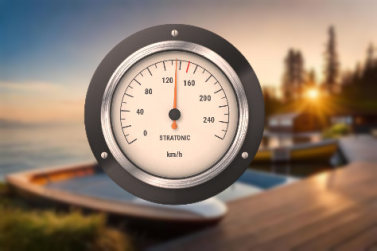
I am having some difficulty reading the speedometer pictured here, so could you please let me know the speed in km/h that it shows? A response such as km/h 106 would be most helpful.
km/h 135
